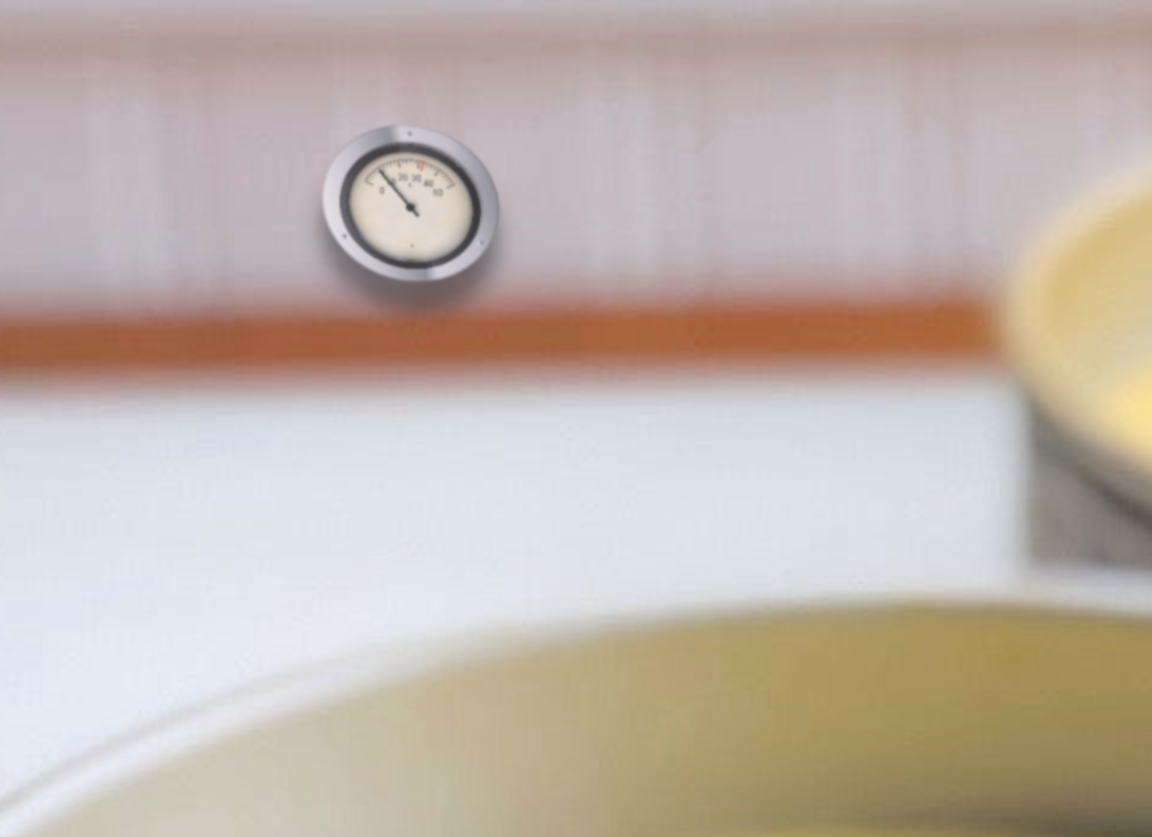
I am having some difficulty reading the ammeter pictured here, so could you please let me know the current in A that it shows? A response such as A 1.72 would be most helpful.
A 10
